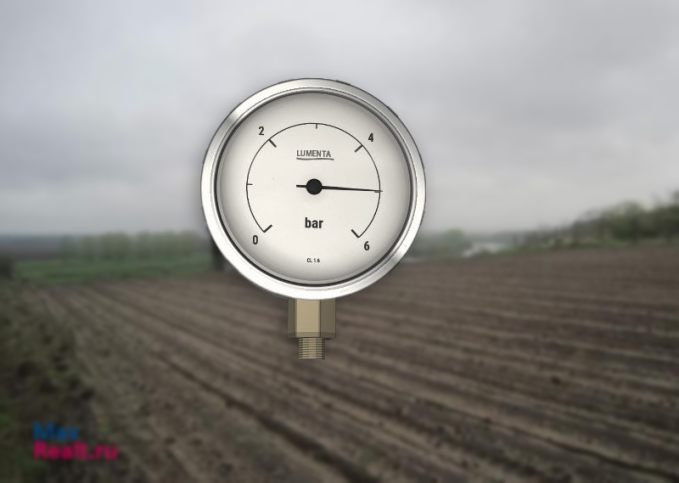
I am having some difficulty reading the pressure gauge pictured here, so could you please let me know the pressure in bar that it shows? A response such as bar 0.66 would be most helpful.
bar 5
